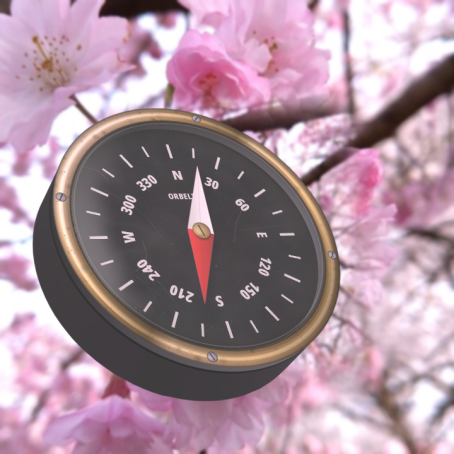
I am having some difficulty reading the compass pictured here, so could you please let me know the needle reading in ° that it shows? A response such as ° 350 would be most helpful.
° 195
